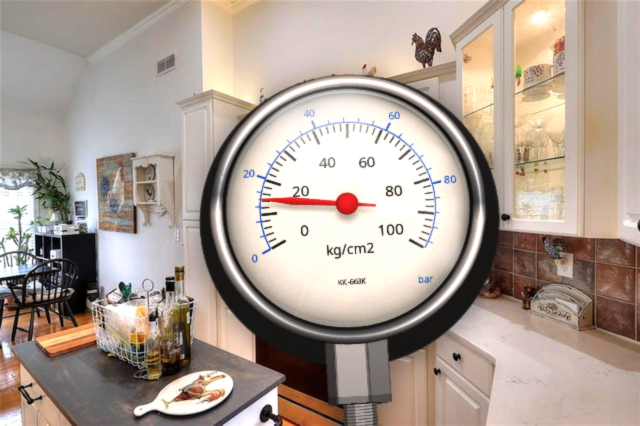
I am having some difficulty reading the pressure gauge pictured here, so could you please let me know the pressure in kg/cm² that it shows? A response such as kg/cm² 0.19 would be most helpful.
kg/cm² 14
